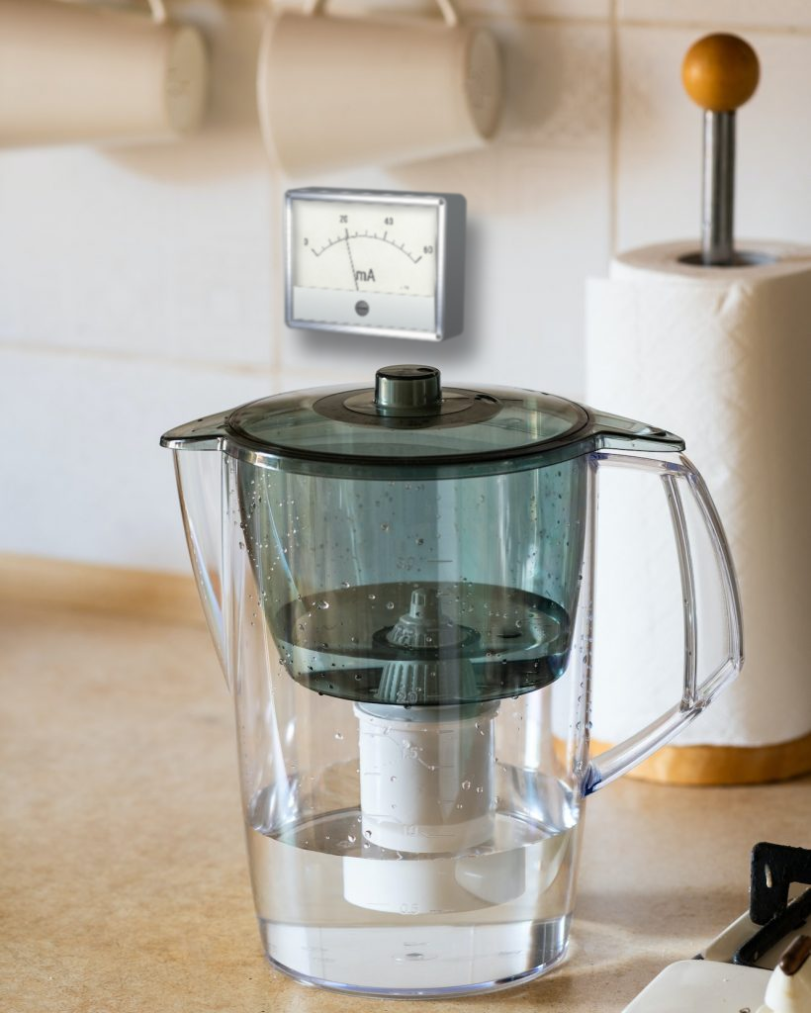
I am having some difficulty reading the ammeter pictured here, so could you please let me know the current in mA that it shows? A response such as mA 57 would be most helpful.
mA 20
